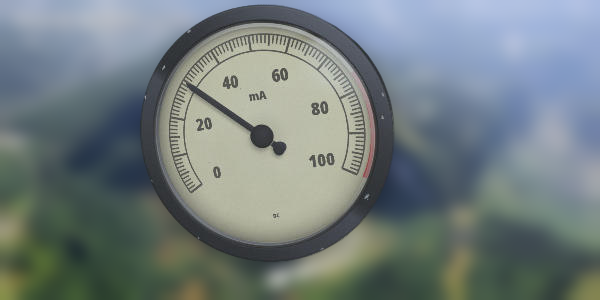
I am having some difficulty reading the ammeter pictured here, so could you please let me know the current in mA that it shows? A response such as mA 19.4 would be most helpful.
mA 30
